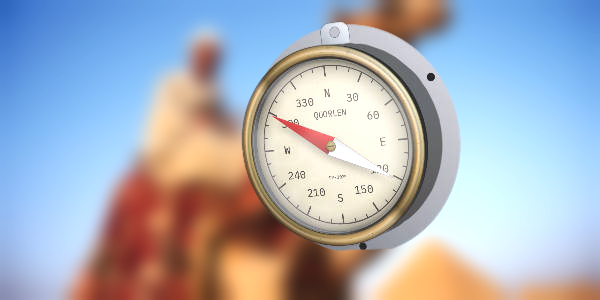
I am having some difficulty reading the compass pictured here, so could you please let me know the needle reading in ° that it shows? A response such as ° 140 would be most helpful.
° 300
